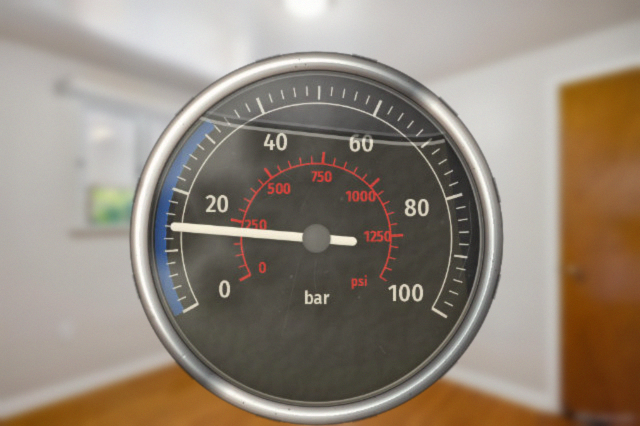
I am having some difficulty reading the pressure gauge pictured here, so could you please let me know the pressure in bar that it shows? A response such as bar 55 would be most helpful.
bar 14
